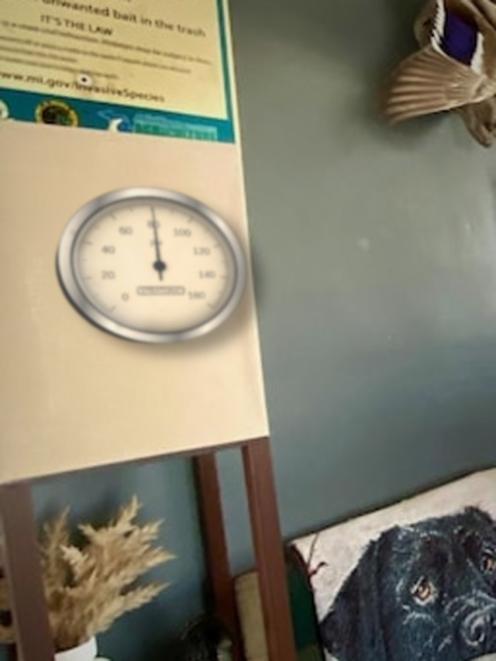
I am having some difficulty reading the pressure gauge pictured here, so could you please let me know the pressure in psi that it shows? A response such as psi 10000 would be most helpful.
psi 80
